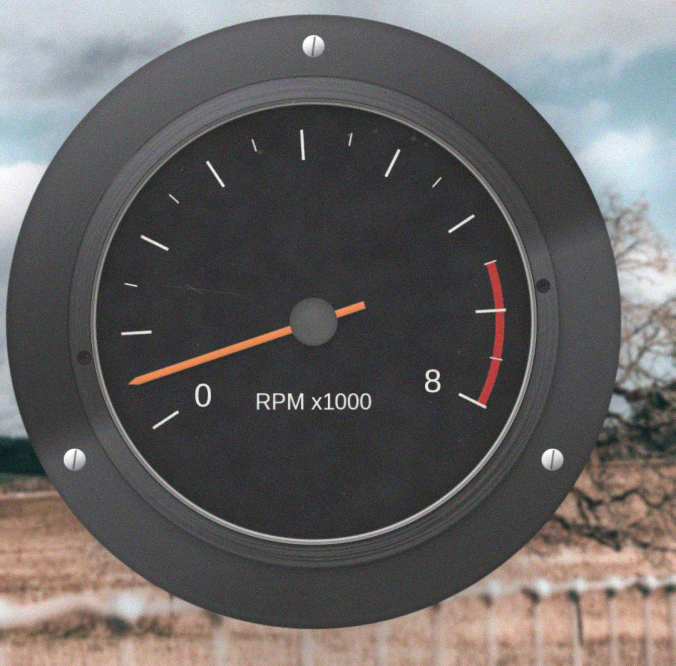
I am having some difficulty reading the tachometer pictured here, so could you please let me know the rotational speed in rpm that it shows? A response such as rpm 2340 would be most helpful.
rpm 500
